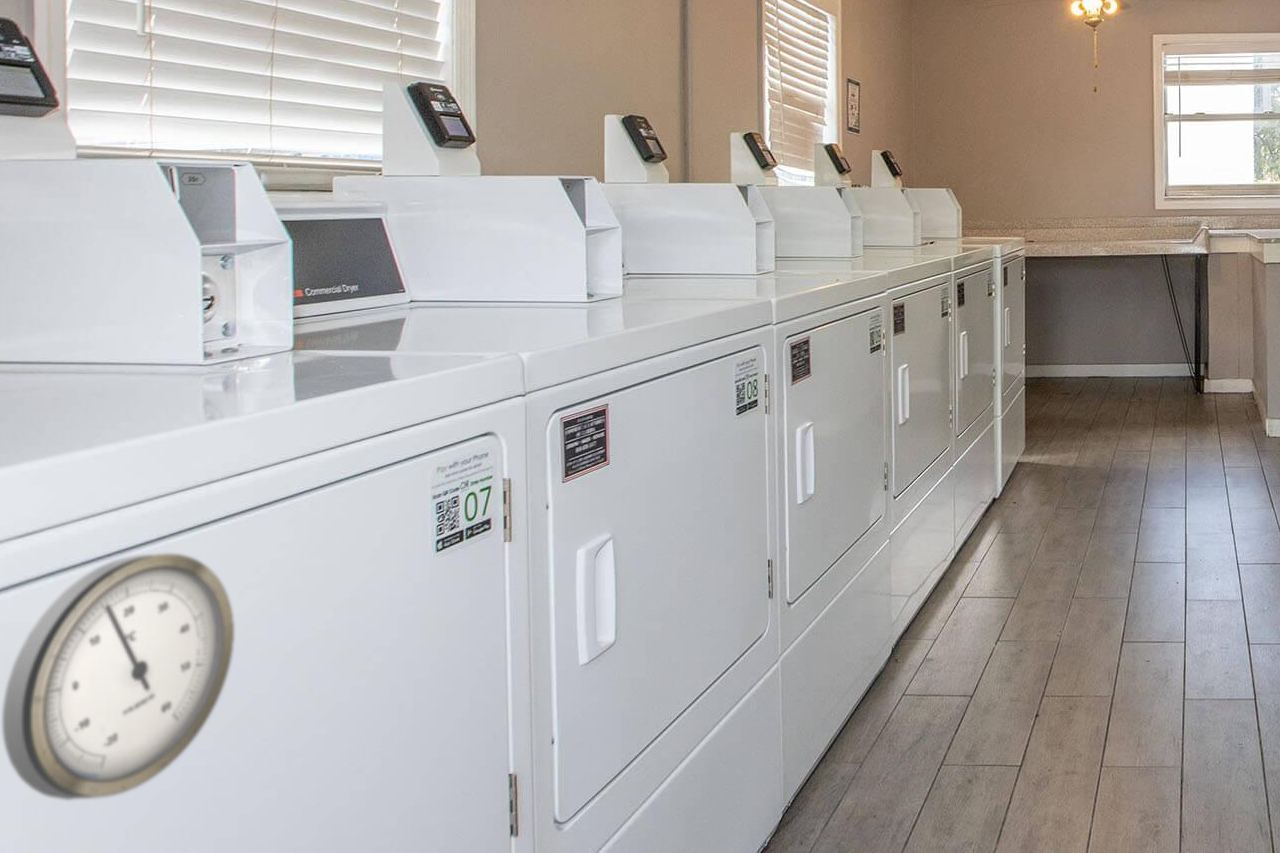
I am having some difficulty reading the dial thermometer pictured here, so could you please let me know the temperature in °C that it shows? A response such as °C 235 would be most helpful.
°C 15
